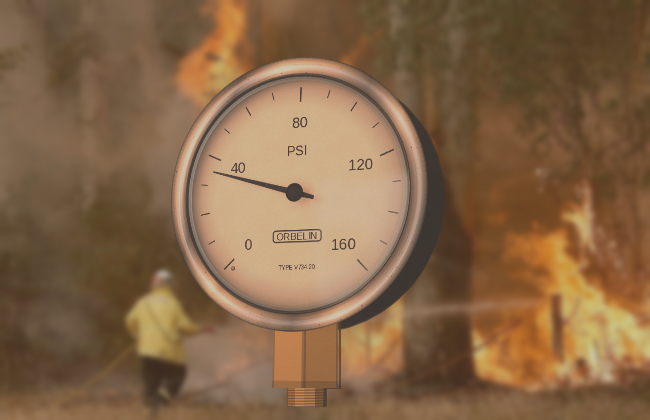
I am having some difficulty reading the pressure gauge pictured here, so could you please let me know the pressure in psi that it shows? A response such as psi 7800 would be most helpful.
psi 35
